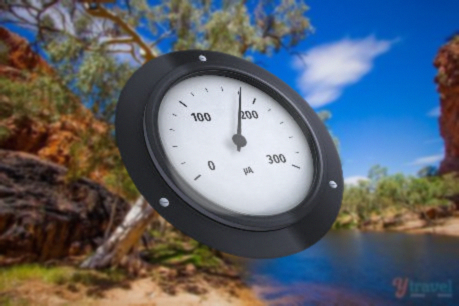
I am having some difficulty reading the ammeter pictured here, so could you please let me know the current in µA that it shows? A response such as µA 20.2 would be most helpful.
µA 180
